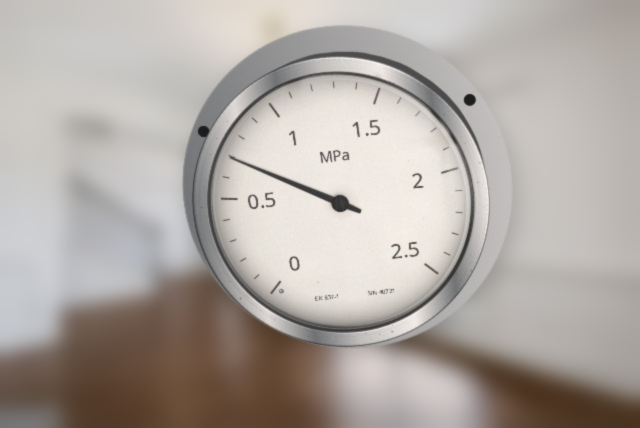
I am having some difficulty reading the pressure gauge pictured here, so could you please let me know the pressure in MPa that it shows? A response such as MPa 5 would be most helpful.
MPa 0.7
